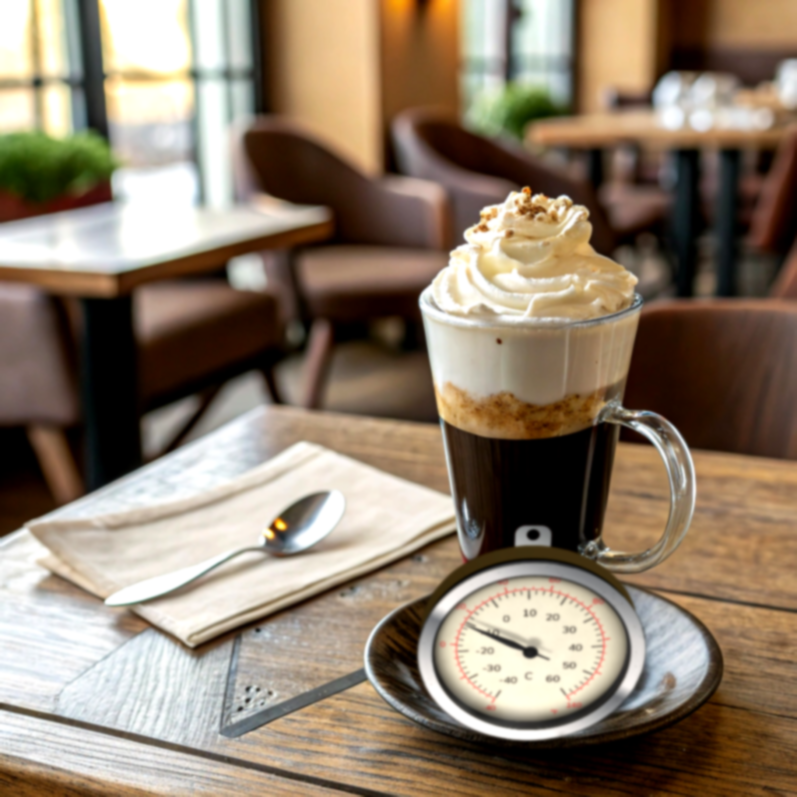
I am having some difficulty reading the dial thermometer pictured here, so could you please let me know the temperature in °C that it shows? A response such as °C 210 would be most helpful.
°C -10
